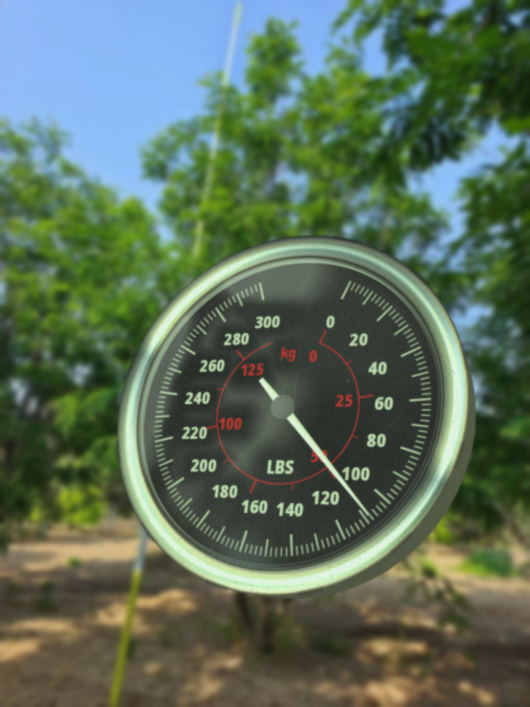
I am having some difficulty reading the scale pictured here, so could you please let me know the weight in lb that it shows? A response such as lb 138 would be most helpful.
lb 108
